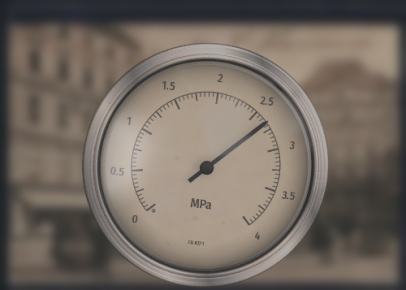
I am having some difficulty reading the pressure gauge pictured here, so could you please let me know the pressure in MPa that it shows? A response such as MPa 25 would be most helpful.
MPa 2.65
